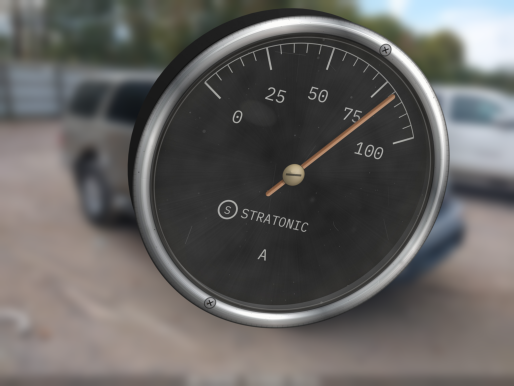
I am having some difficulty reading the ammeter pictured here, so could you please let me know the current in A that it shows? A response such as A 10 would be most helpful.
A 80
